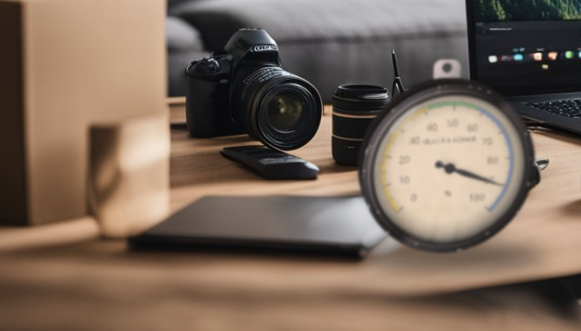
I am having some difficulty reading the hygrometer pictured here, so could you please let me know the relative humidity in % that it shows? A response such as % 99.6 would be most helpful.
% 90
